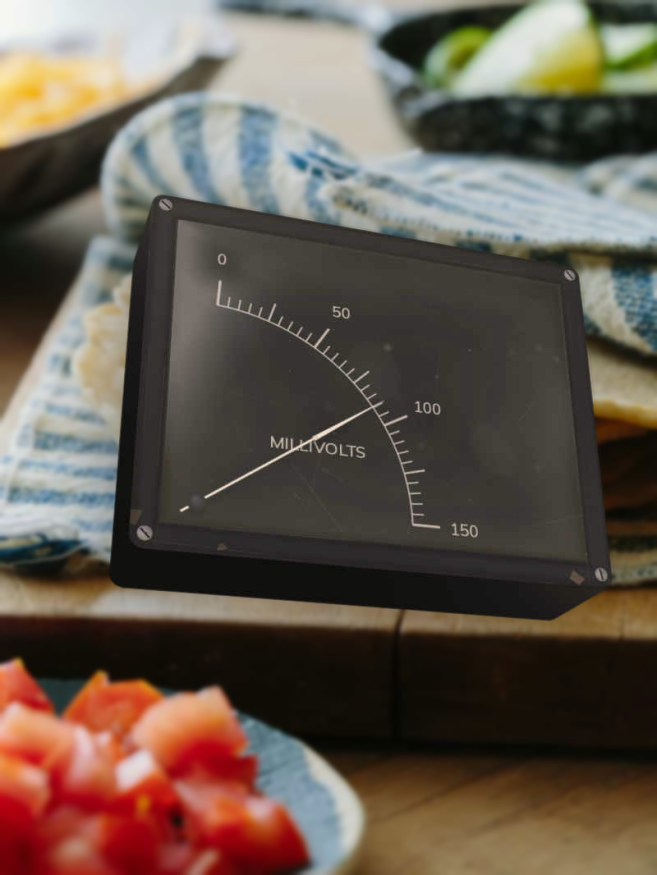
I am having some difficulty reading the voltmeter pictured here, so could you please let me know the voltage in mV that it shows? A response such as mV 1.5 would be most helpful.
mV 90
